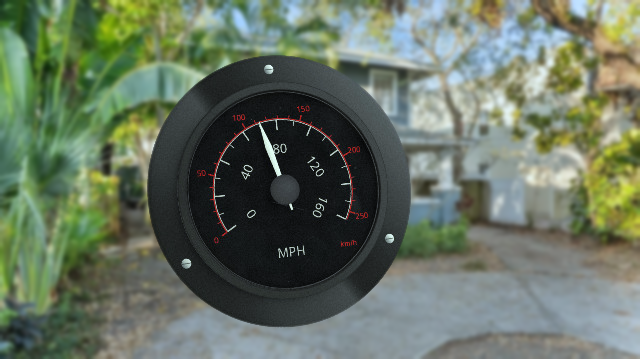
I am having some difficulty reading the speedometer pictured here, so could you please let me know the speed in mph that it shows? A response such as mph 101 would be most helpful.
mph 70
